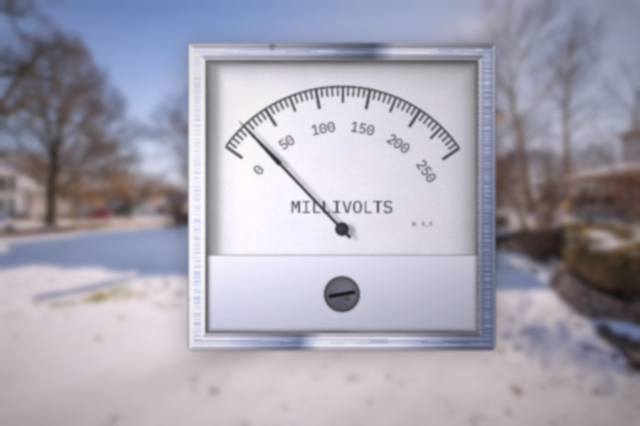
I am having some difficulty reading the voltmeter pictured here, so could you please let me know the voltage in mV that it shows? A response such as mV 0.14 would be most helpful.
mV 25
